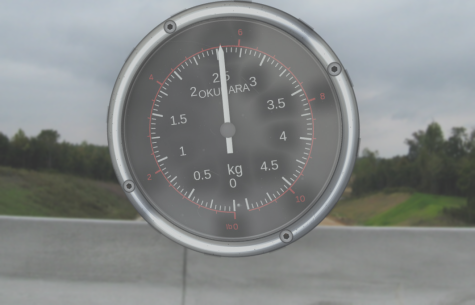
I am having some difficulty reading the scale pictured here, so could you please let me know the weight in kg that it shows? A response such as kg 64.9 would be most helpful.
kg 2.55
